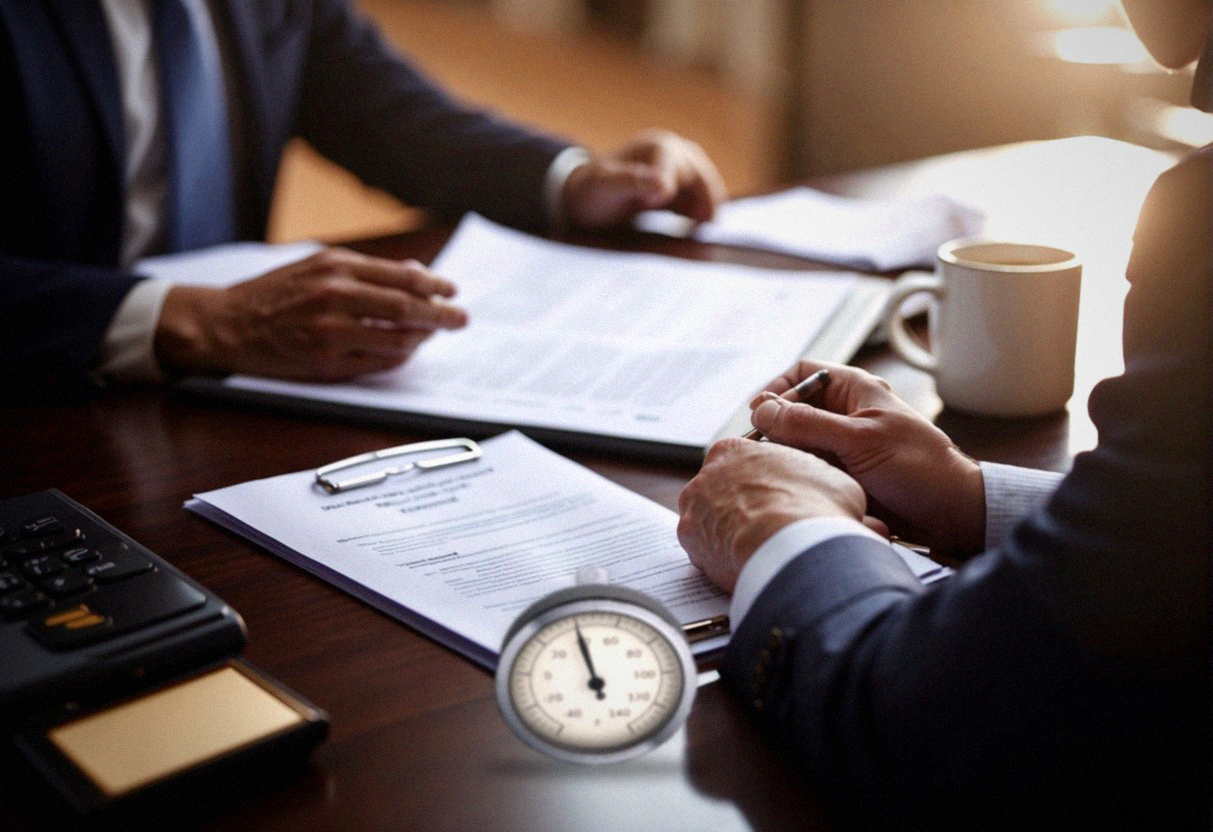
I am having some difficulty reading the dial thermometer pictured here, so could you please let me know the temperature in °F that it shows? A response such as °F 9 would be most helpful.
°F 40
